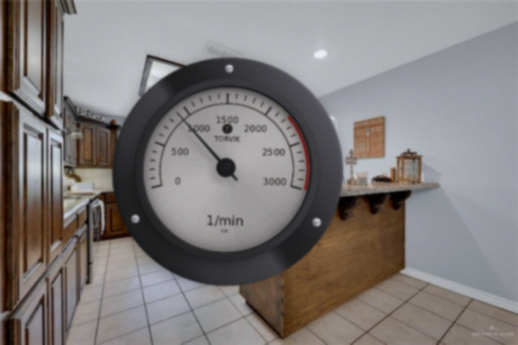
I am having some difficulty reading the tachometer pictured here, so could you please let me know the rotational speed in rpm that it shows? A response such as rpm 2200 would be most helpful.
rpm 900
